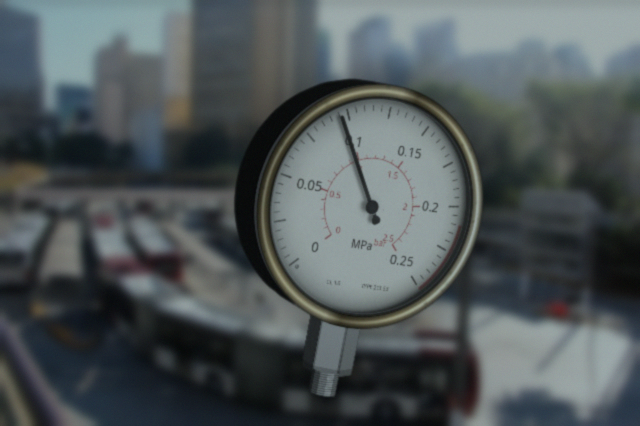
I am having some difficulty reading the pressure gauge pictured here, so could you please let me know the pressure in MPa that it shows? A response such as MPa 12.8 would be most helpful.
MPa 0.095
